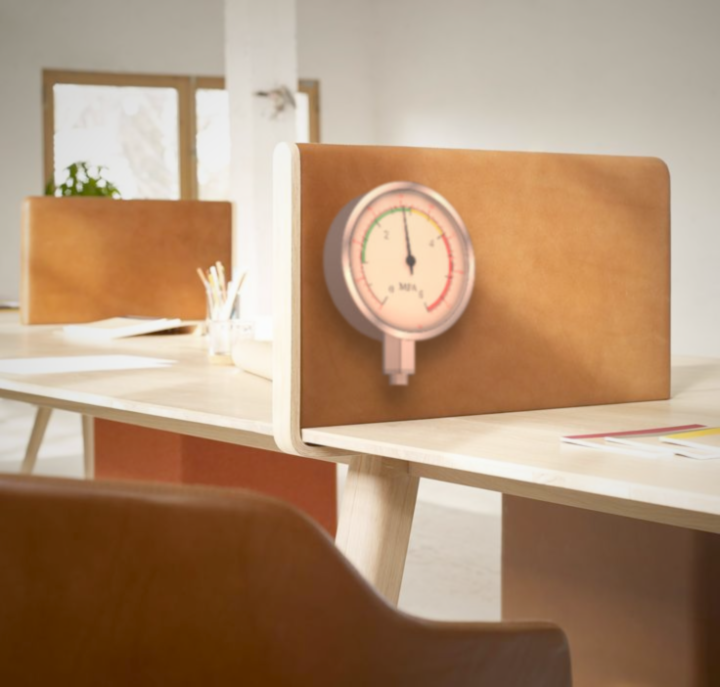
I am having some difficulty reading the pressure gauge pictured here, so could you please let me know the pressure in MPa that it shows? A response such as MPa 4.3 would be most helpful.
MPa 2.75
